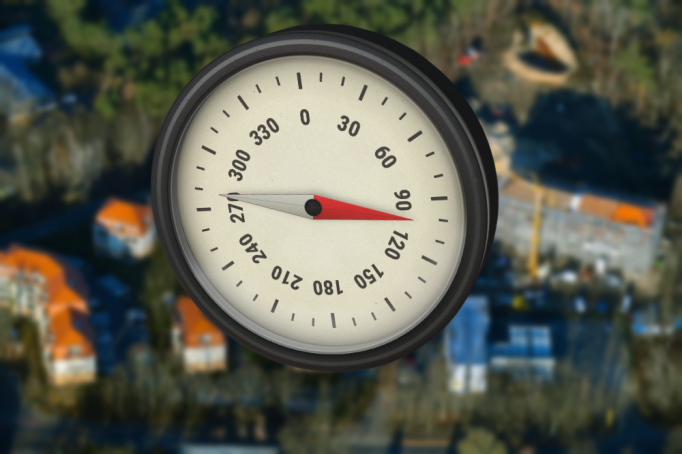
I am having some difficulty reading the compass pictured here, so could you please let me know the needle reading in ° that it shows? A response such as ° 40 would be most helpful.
° 100
